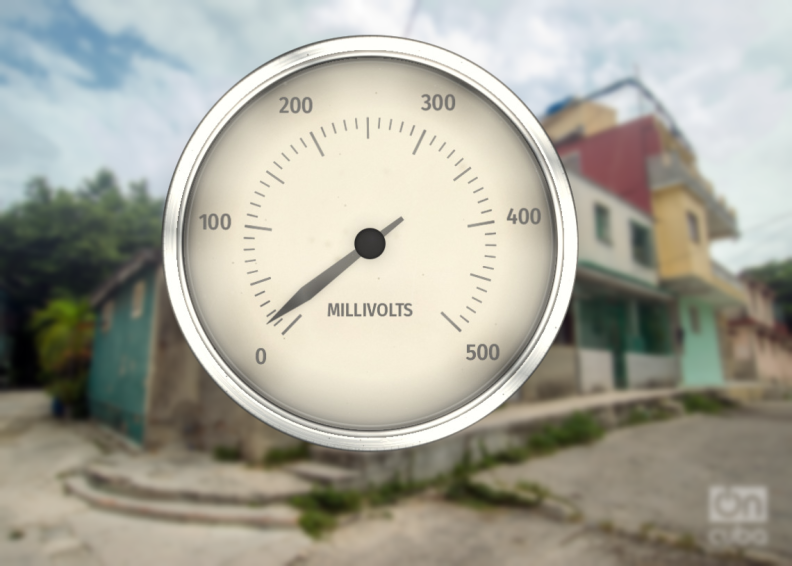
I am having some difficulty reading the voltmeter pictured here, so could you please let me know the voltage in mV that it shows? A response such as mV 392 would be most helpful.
mV 15
